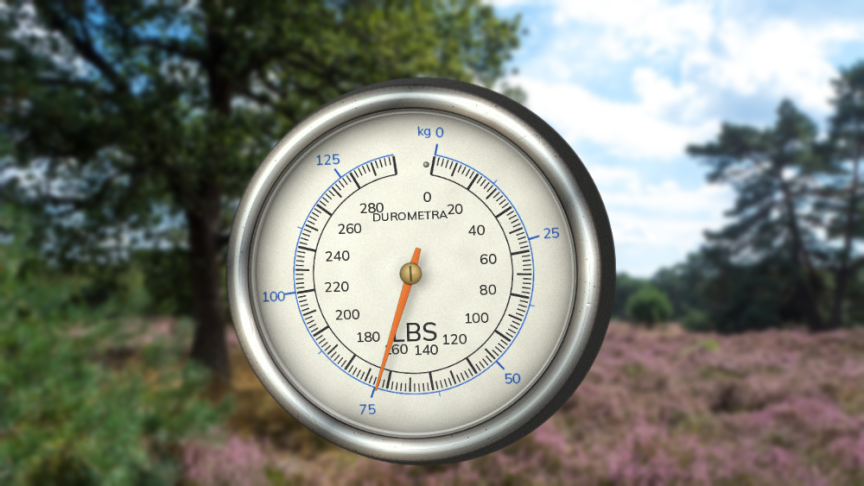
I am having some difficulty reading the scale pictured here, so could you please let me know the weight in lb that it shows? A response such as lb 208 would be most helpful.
lb 164
